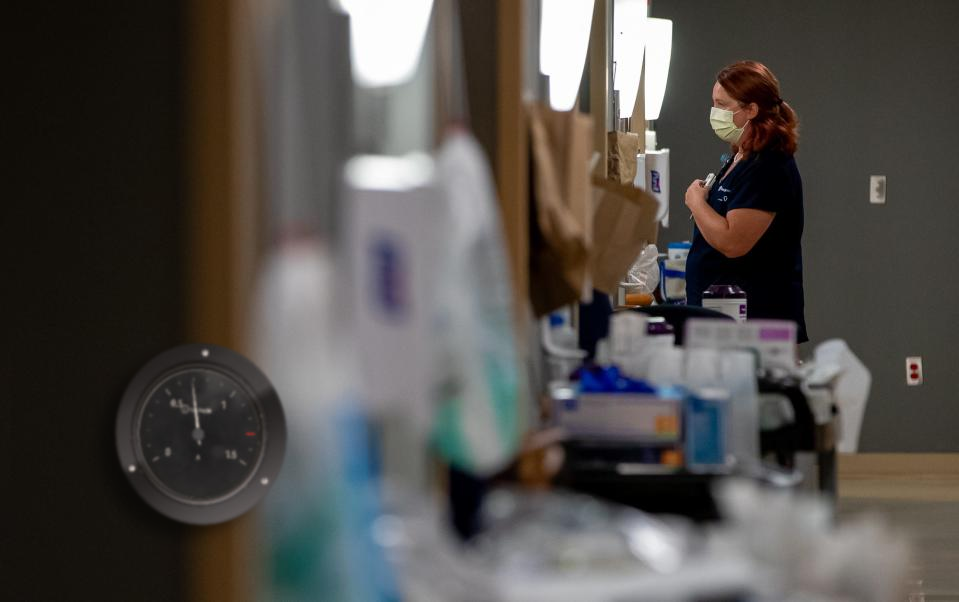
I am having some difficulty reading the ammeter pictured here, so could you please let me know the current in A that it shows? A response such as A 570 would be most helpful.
A 0.7
